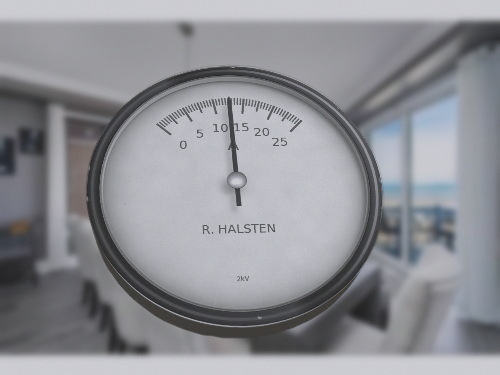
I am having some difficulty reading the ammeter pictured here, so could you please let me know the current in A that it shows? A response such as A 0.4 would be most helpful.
A 12.5
